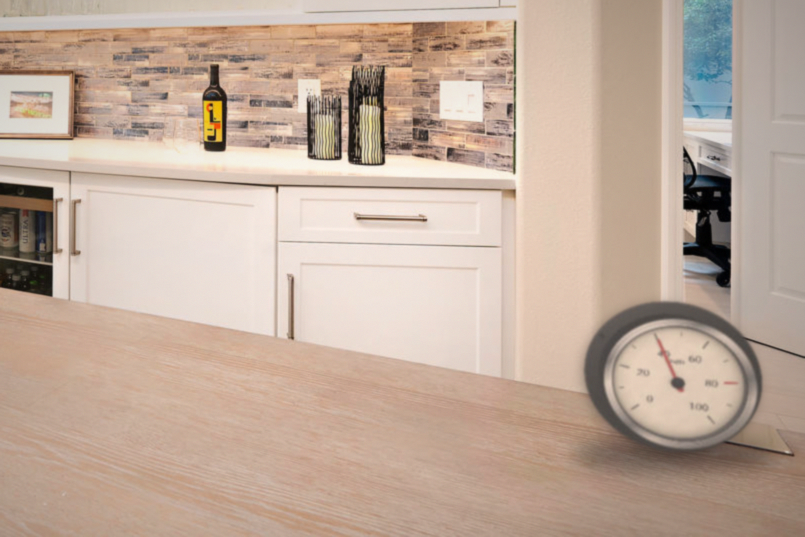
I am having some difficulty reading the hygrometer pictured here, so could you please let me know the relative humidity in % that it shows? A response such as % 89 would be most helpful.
% 40
